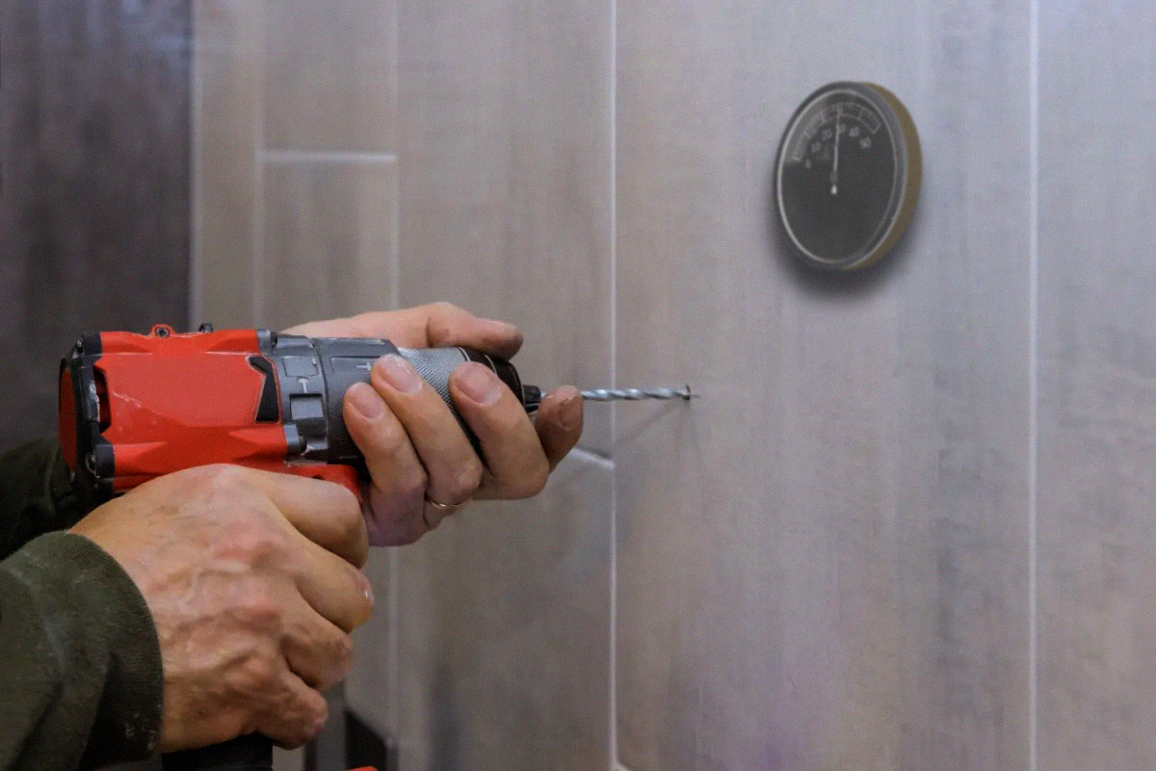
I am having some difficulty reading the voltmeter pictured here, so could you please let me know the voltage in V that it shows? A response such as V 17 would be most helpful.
V 30
